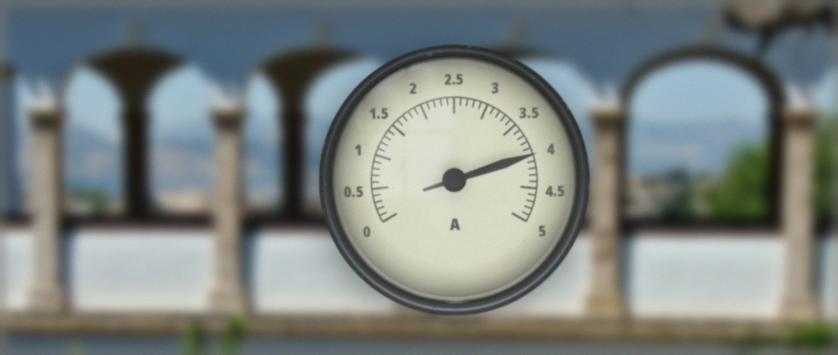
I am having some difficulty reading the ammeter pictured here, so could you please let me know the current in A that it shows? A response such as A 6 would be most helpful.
A 4
